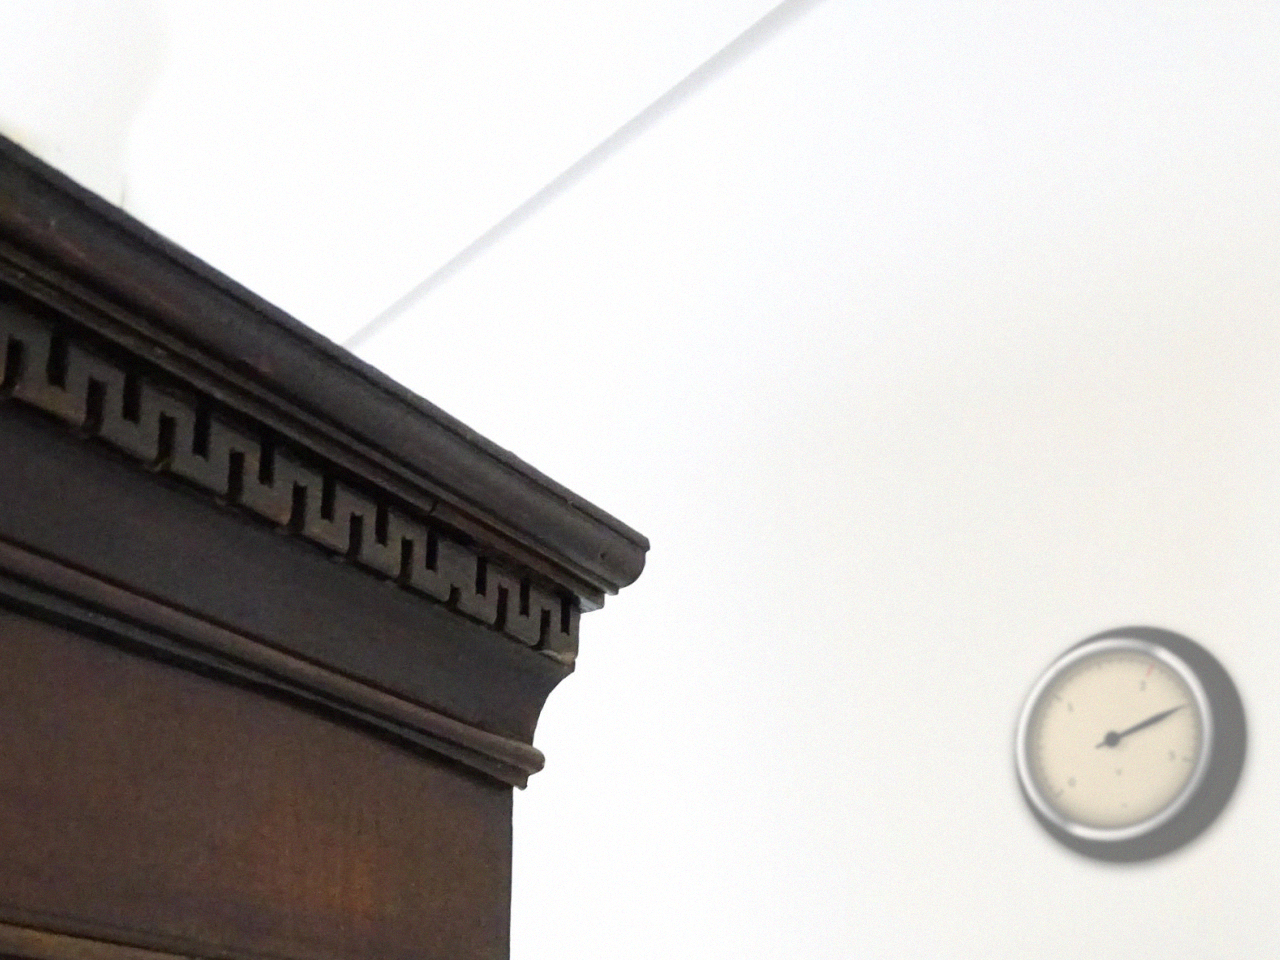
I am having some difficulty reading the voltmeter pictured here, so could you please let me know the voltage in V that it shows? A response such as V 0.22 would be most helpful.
V 2.5
